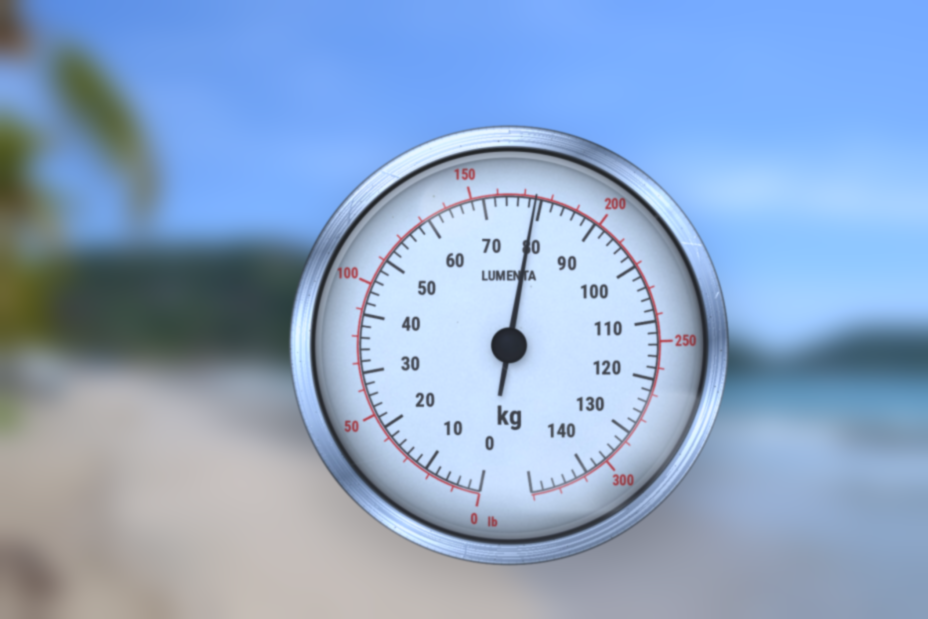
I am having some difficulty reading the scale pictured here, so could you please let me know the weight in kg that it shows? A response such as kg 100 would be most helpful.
kg 79
